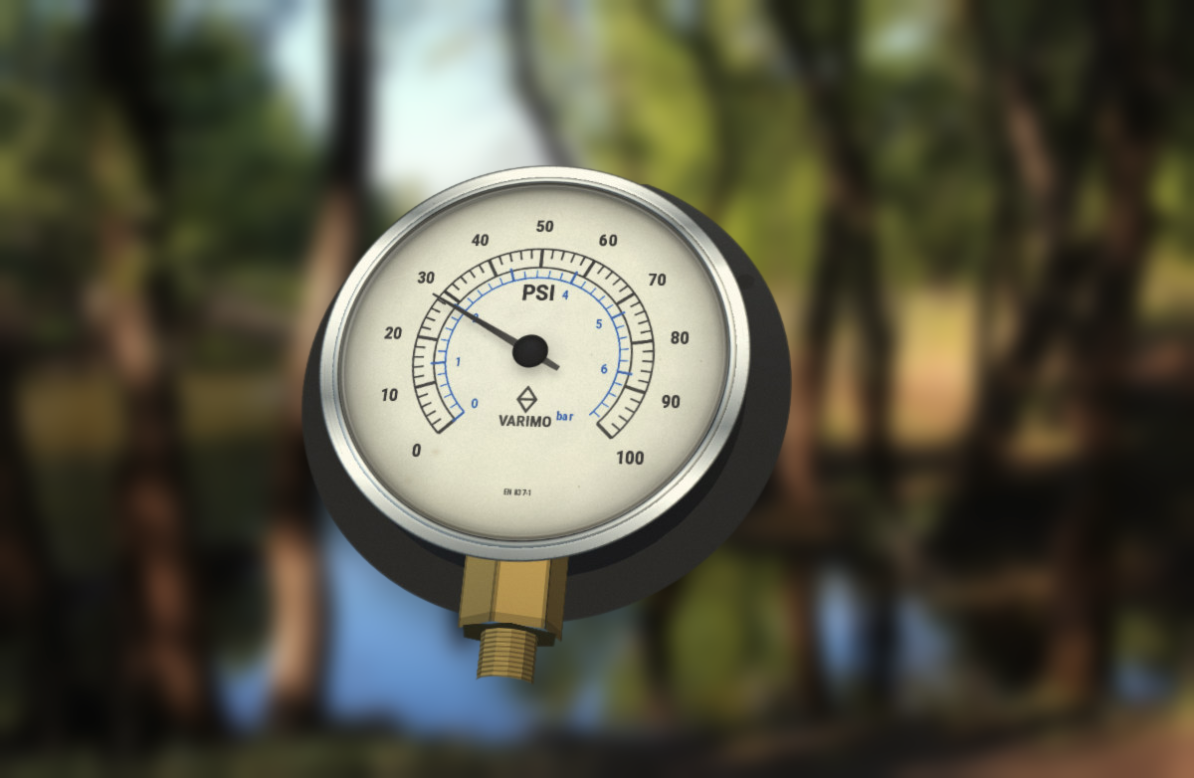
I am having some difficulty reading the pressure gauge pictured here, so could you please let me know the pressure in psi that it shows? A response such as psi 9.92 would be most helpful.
psi 28
